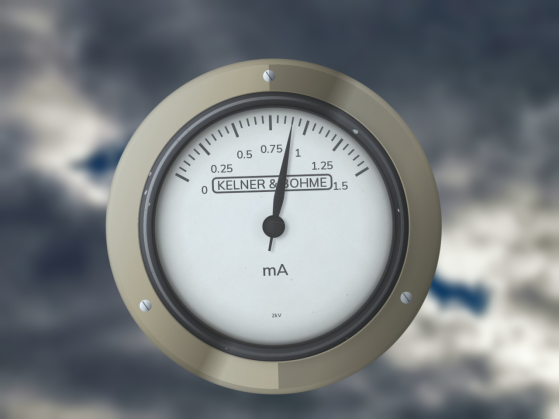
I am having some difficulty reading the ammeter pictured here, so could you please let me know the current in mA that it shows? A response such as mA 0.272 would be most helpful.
mA 0.9
